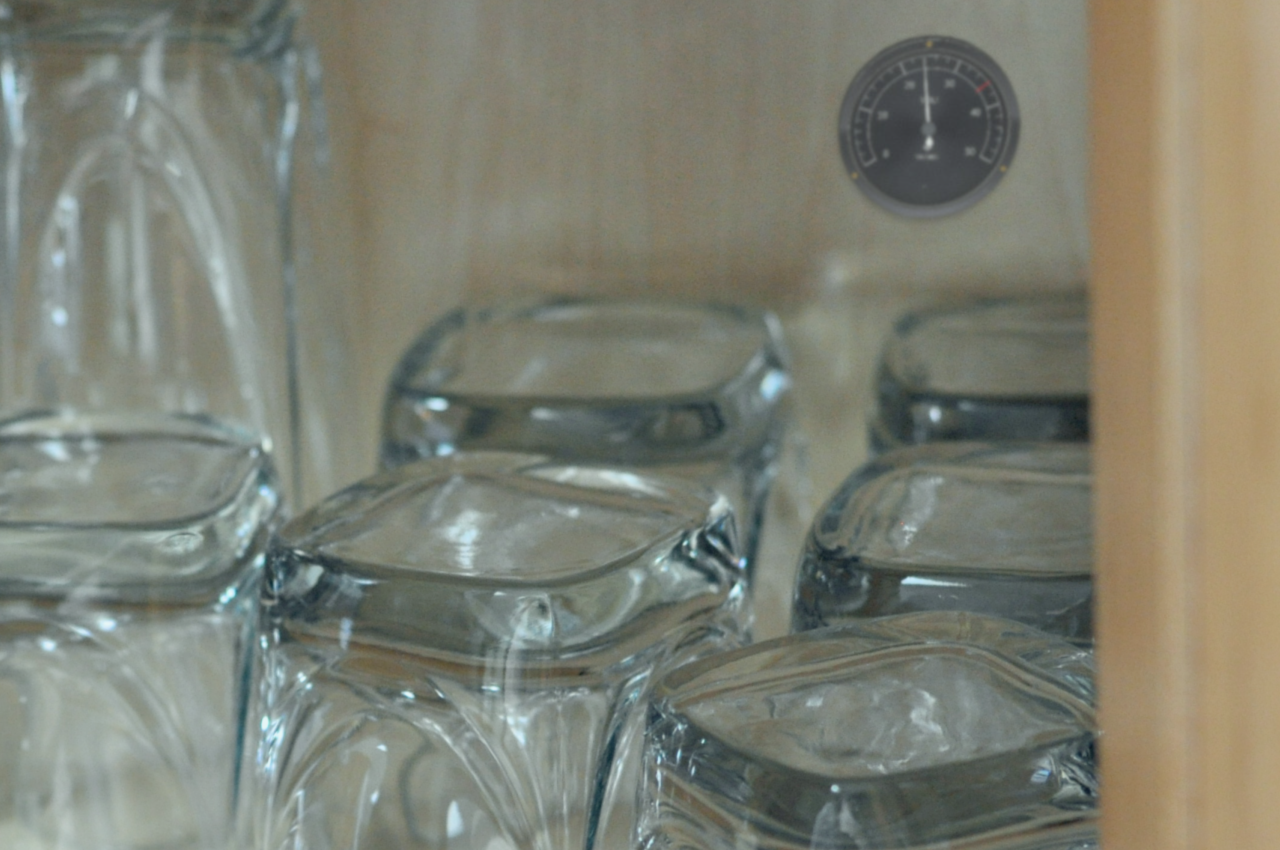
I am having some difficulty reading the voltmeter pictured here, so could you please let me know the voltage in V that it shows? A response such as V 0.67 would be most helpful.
V 24
